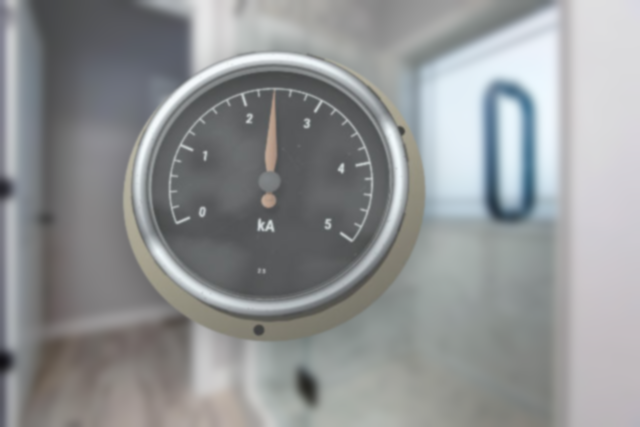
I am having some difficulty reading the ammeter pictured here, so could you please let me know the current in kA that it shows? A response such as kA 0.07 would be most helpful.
kA 2.4
